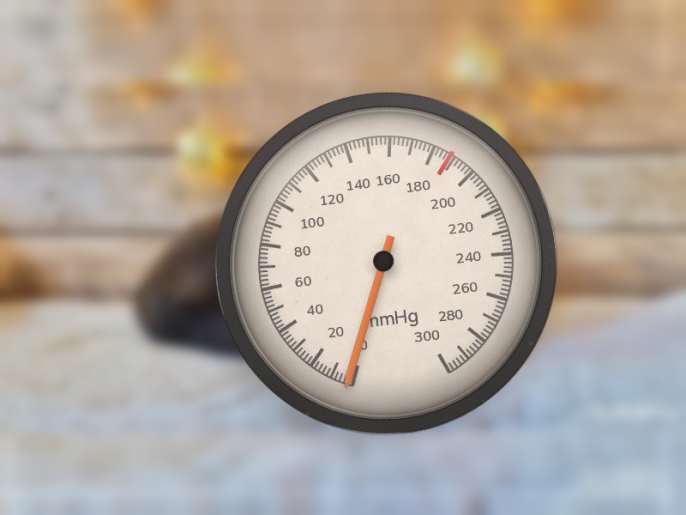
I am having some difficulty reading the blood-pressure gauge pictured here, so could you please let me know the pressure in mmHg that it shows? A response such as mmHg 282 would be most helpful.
mmHg 2
